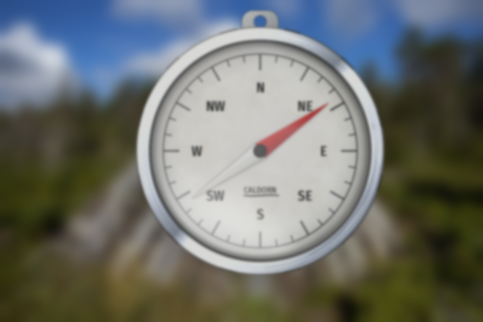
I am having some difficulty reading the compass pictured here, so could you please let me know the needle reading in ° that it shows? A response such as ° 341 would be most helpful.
° 55
